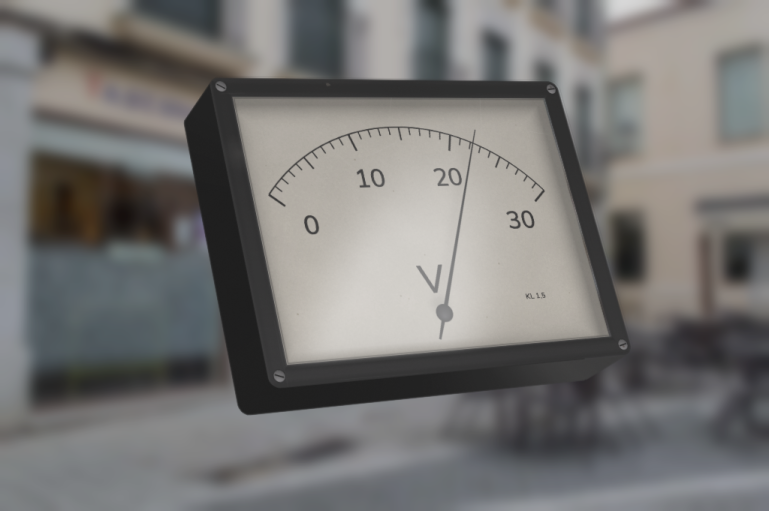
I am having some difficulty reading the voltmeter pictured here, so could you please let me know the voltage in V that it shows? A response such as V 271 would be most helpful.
V 22
